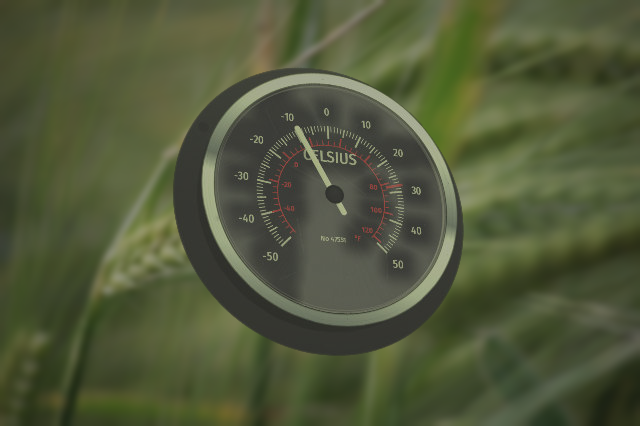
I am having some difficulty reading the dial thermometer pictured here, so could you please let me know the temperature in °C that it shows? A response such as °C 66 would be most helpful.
°C -10
